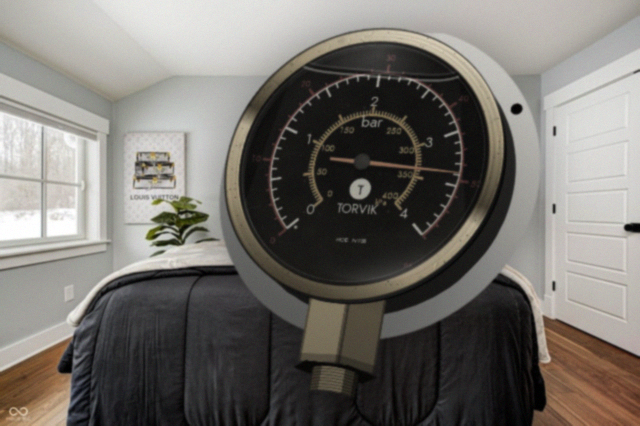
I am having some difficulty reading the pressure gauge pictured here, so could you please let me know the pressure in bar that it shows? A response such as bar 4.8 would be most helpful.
bar 3.4
